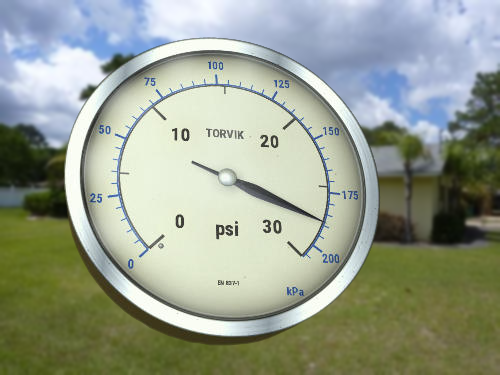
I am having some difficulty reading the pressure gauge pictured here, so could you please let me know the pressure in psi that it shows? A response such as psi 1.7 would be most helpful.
psi 27.5
